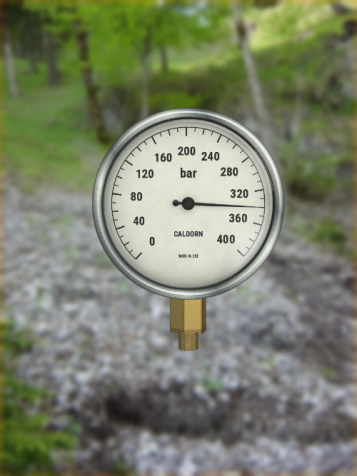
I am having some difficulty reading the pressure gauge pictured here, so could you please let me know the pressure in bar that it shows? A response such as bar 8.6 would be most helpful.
bar 340
